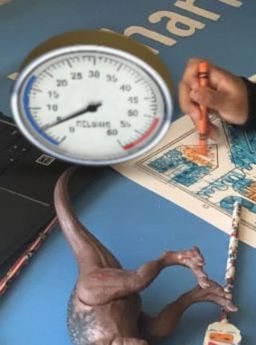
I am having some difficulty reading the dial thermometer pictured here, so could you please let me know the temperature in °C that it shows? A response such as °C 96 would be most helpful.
°C 5
